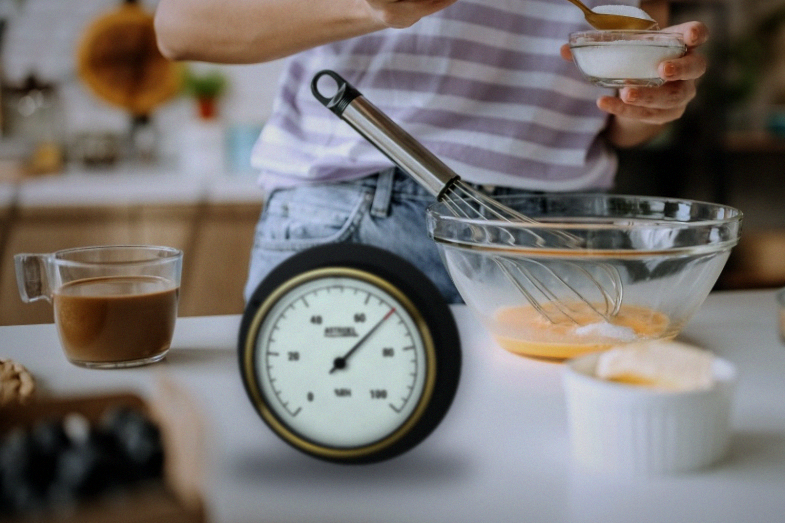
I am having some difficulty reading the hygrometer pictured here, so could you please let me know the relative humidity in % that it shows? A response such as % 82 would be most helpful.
% 68
